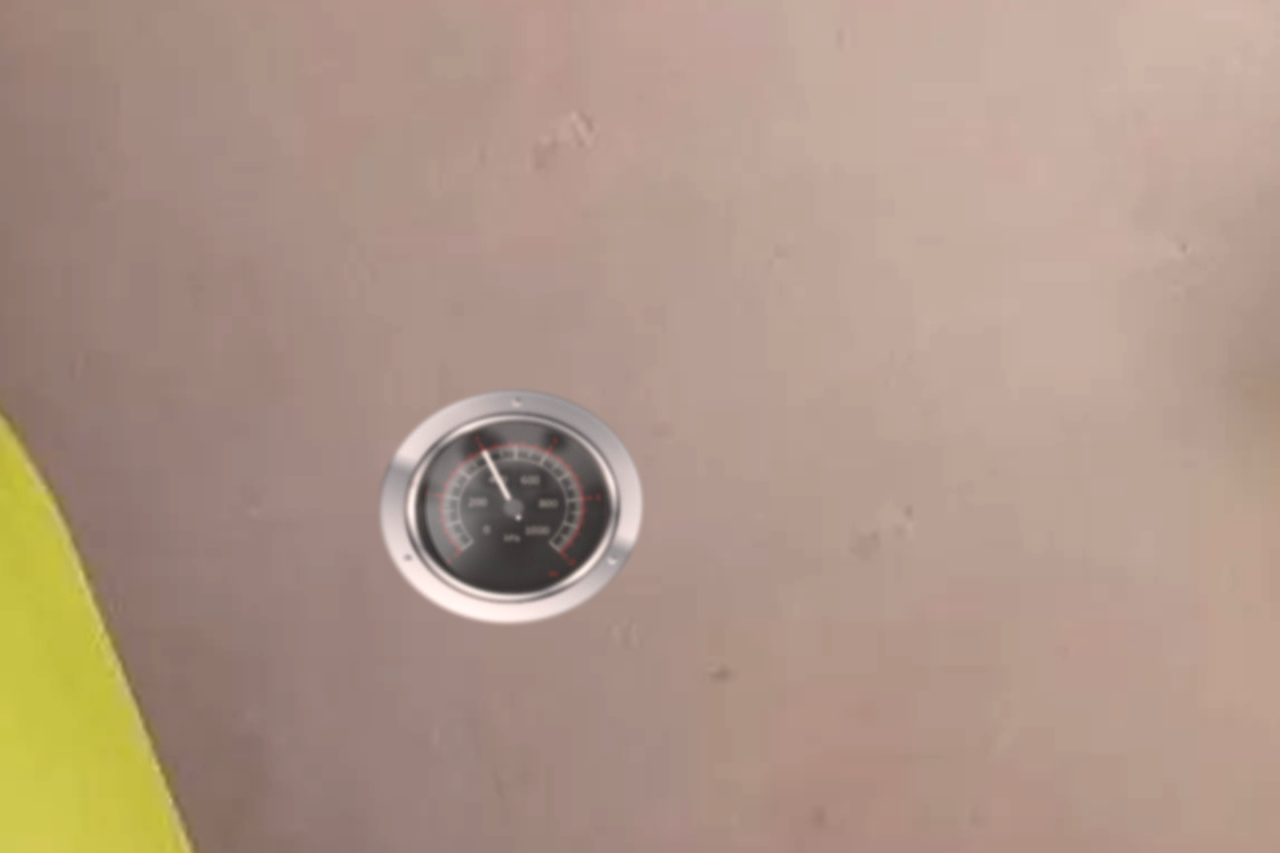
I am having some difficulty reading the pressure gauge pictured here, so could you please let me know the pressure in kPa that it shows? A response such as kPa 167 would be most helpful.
kPa 400
